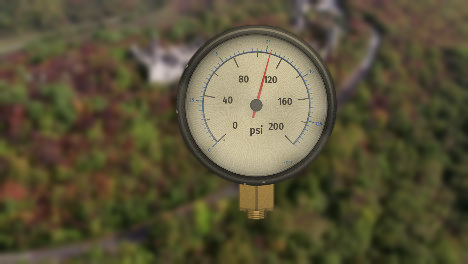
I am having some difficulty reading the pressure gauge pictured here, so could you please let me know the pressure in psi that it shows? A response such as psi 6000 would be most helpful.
psi 110
